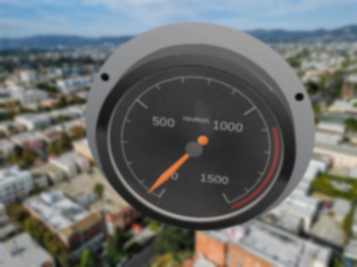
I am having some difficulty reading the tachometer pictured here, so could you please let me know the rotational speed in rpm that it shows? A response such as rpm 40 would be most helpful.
rpm 50
